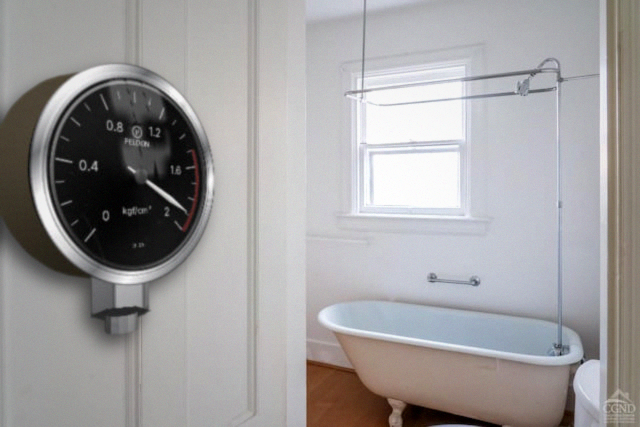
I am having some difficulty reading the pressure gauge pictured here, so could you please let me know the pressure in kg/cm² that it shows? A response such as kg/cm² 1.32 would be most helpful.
kg/cm² 1.9
